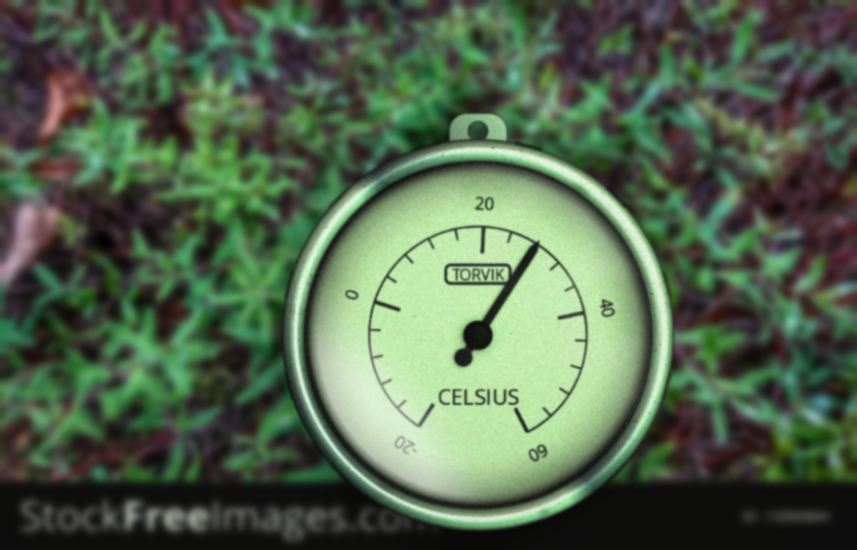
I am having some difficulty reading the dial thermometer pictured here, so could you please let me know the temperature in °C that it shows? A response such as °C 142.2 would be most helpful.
°C 28
